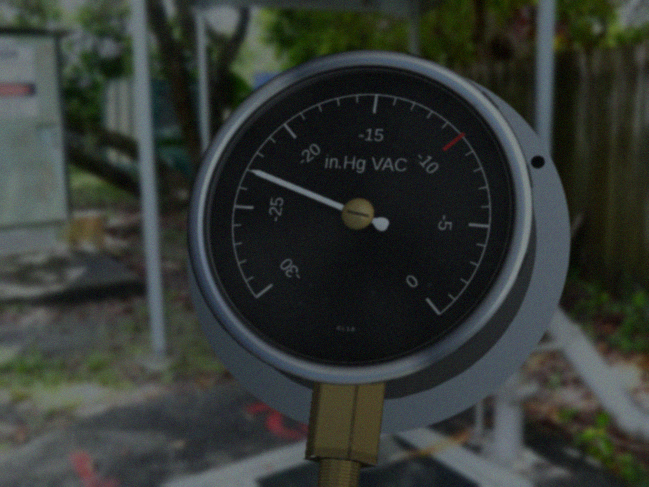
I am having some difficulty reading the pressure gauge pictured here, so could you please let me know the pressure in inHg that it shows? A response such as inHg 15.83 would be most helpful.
inHg -23
